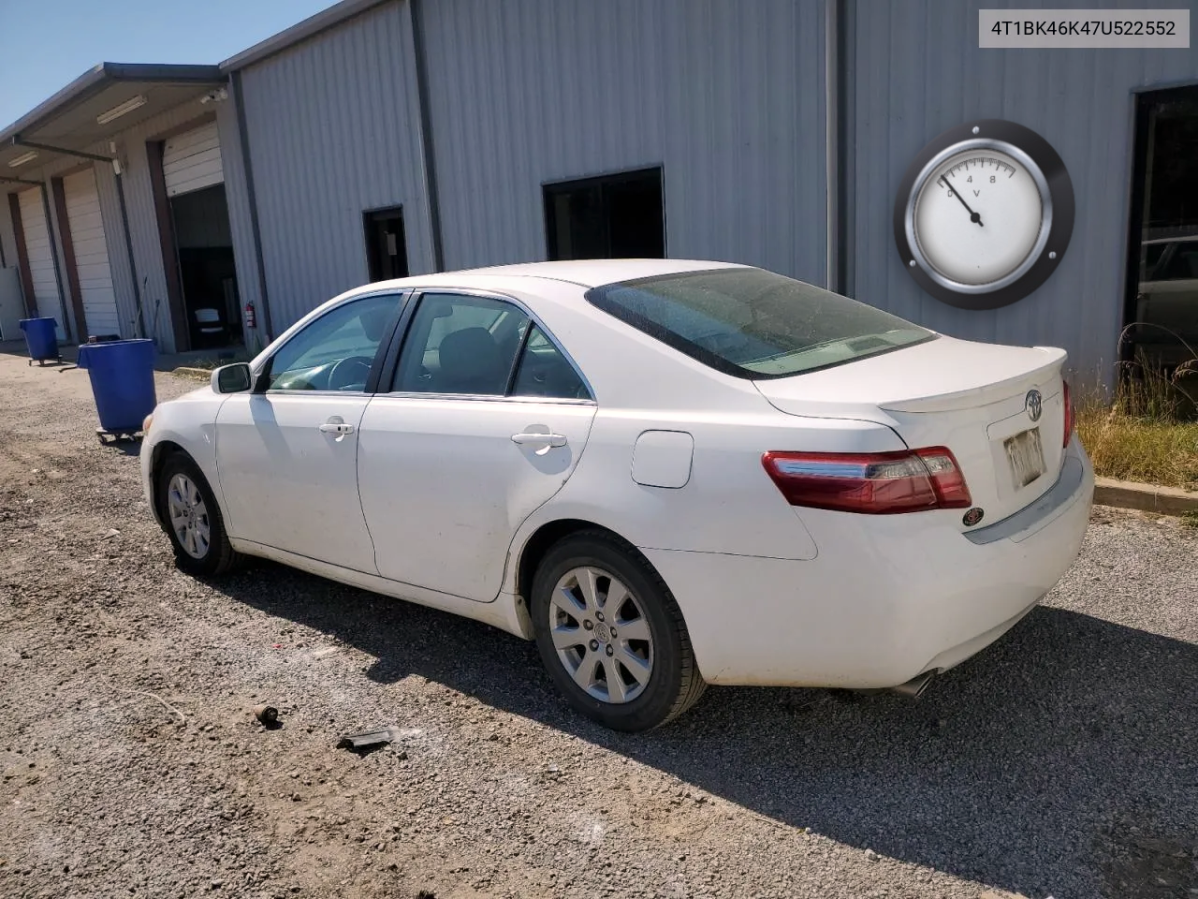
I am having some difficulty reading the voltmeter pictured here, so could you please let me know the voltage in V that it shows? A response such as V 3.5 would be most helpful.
V 1
